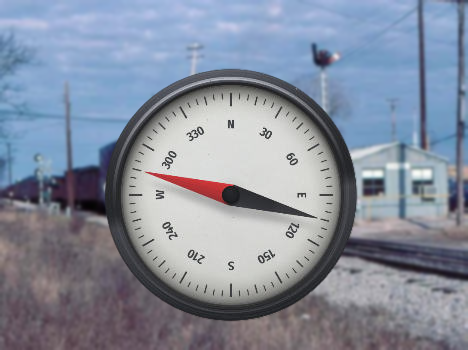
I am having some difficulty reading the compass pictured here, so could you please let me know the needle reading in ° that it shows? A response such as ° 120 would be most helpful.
° 285
